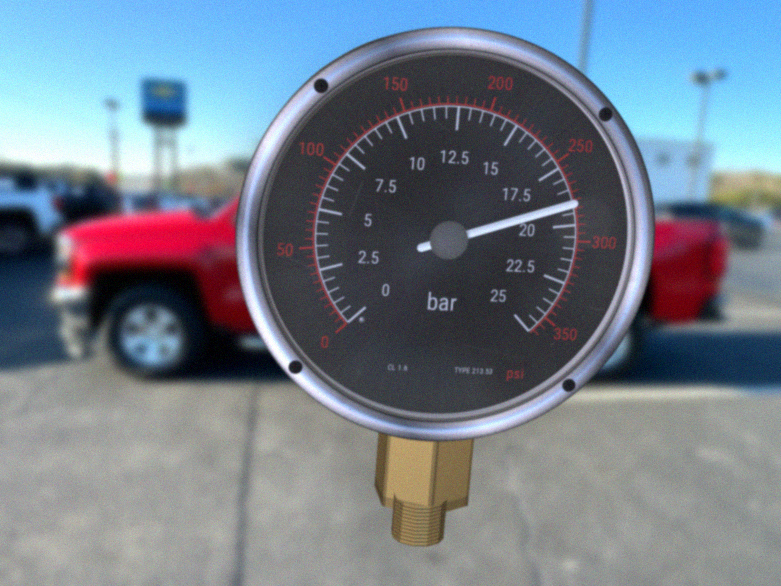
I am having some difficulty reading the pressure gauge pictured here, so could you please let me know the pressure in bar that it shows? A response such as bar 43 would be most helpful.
bar 19
